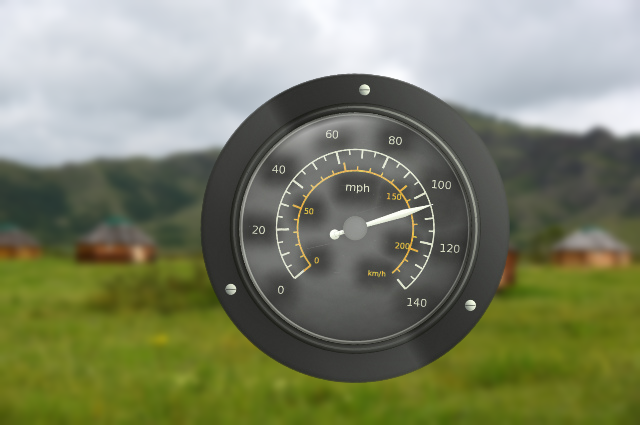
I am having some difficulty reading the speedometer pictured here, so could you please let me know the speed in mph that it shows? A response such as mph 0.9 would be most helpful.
mph 105
